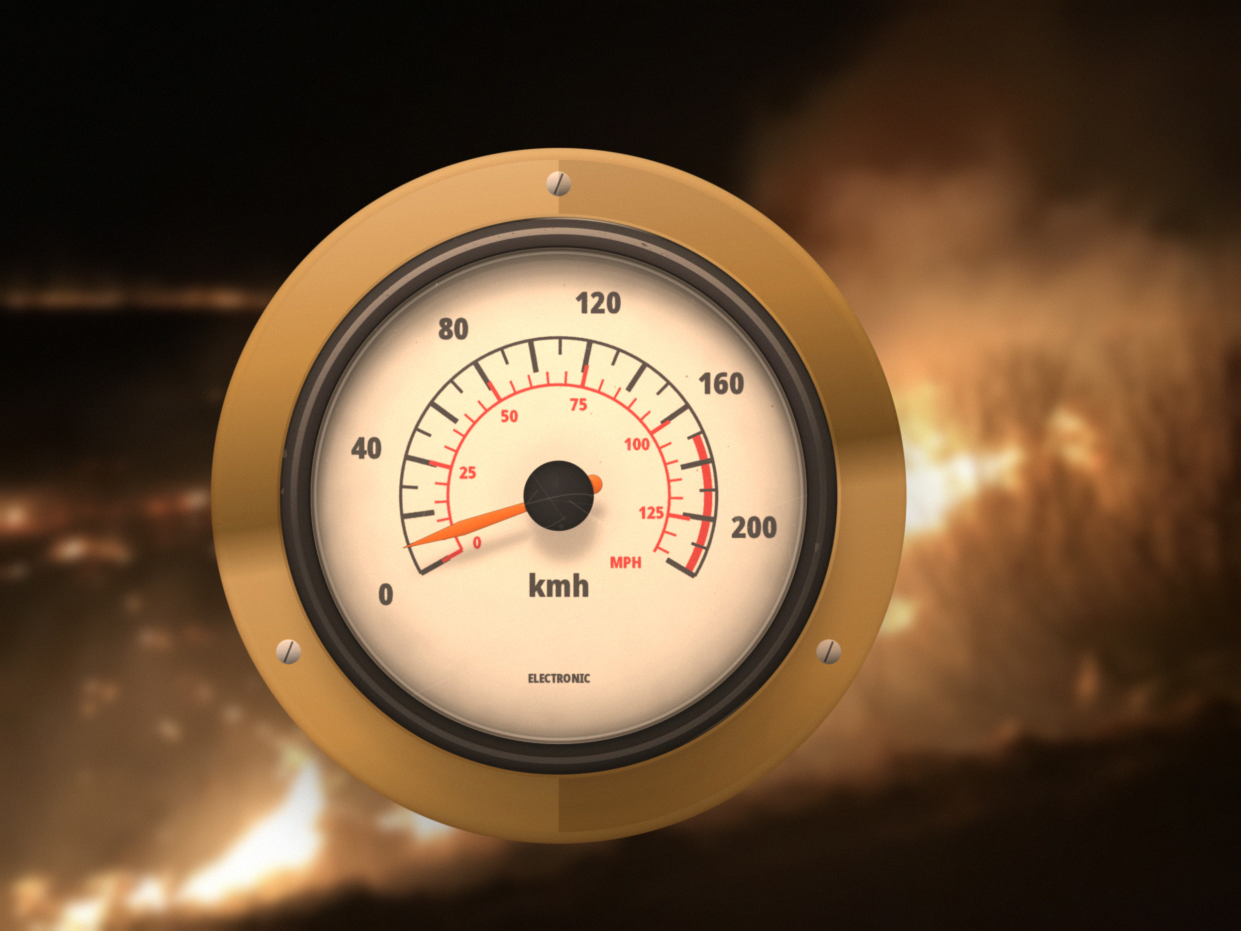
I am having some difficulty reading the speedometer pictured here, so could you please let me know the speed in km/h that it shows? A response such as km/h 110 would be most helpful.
km/h 10
